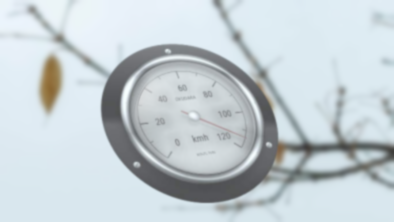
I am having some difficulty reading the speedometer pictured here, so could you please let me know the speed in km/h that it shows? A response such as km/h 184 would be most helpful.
km/h 115
